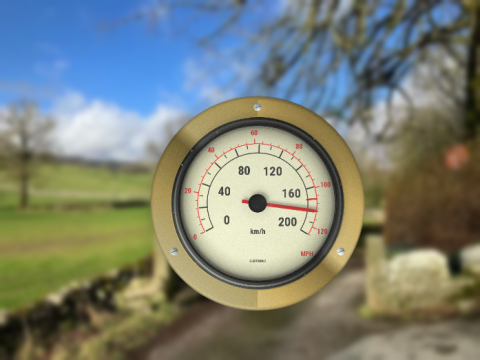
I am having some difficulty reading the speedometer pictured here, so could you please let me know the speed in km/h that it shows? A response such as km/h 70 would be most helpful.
km/h 180
